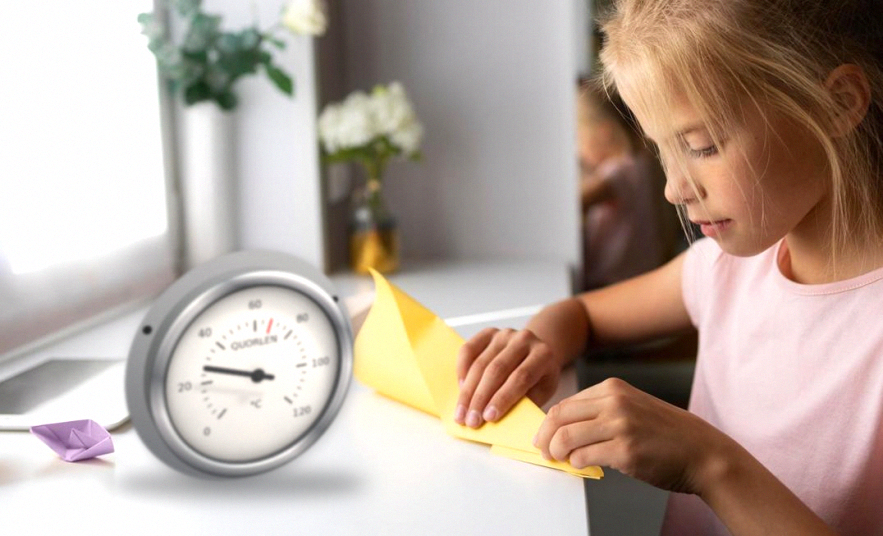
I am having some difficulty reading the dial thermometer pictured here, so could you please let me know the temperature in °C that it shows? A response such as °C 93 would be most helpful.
°C 28
